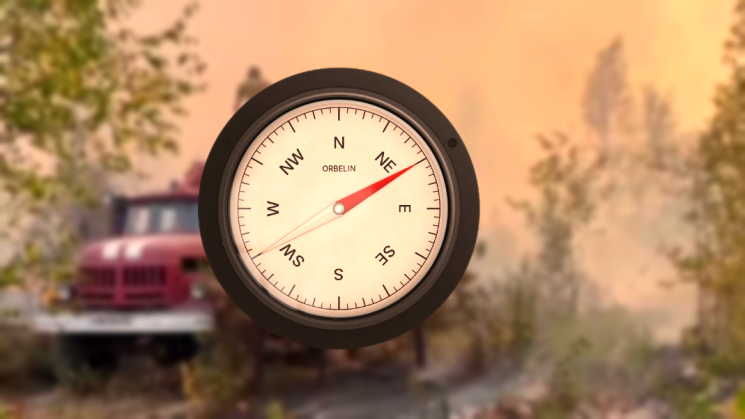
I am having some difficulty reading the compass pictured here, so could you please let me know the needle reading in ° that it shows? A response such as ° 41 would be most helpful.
° 60
